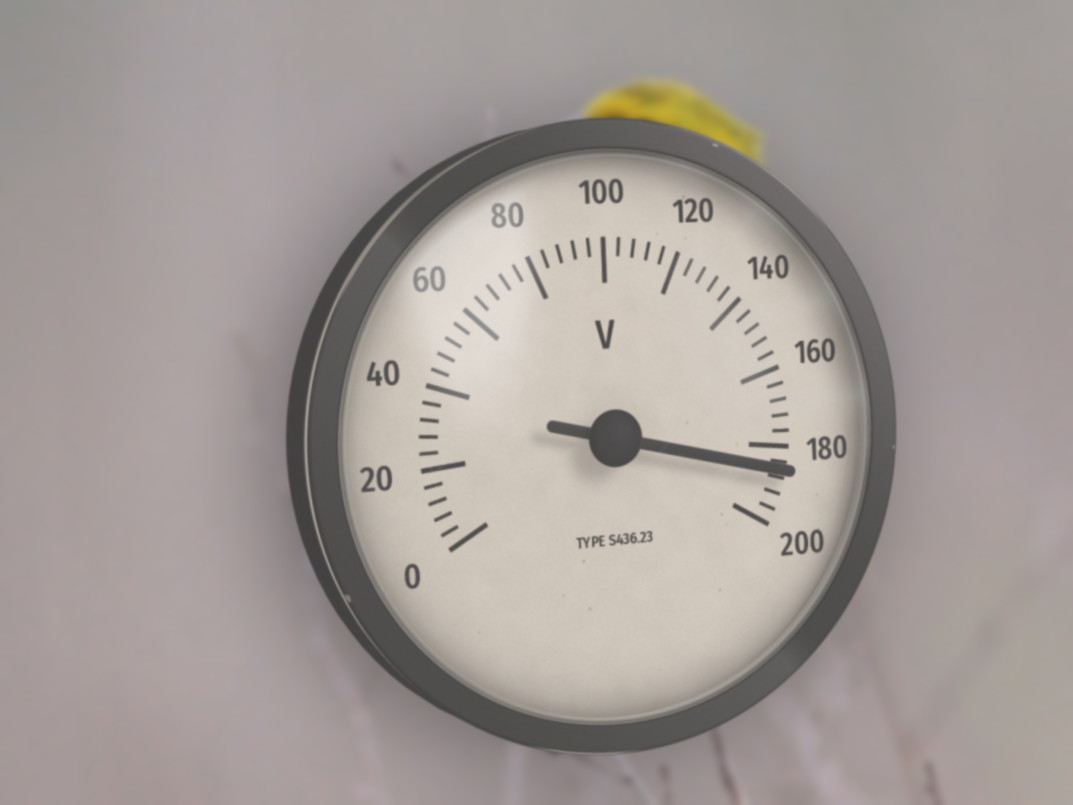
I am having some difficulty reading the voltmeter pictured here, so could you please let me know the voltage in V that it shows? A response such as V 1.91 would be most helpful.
V 186
